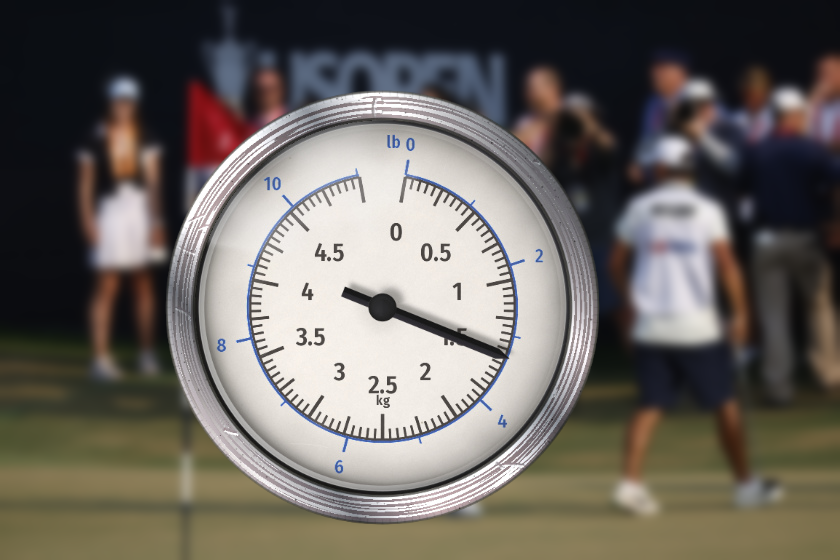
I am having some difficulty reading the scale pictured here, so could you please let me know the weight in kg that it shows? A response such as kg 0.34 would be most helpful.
kg 1.5
